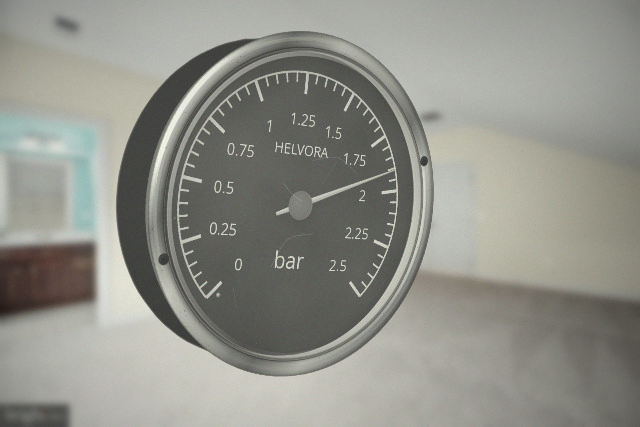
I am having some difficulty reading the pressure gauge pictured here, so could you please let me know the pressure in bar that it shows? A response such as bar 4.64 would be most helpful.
bar 1.9
